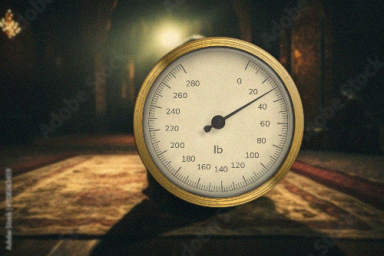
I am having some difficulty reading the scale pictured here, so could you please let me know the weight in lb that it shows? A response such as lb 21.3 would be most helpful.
lb 30
